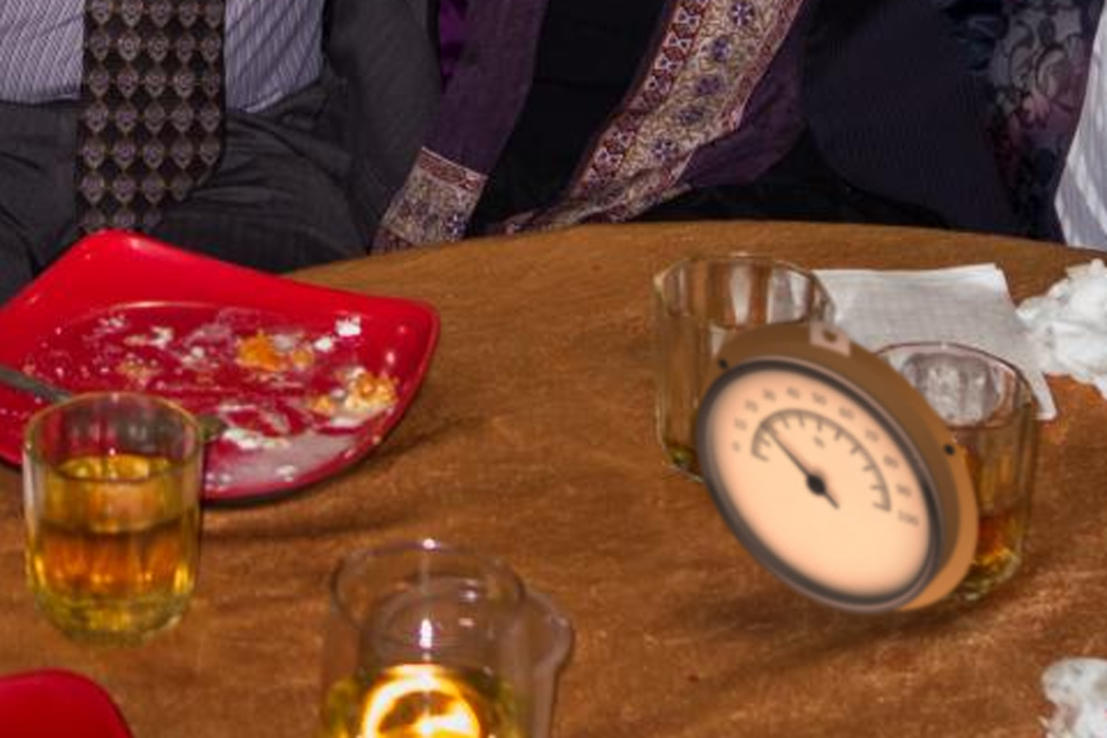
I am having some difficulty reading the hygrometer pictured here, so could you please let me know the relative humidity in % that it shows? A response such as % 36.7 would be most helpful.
% 20
